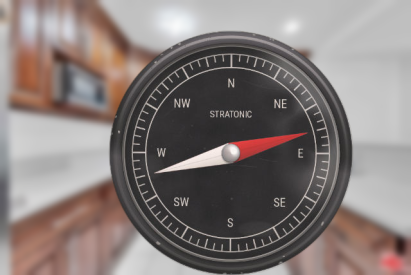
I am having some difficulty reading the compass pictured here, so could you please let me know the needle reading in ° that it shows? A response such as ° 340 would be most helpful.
° 75
